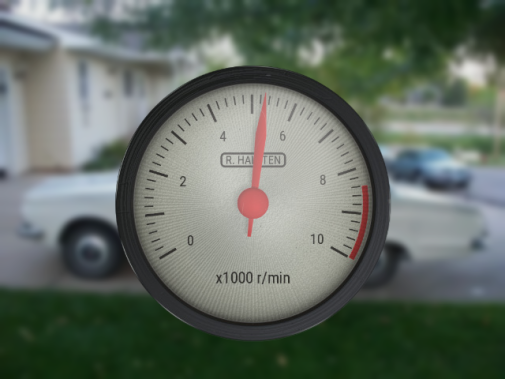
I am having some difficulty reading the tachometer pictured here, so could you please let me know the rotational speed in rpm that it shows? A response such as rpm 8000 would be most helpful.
rpm 5300
